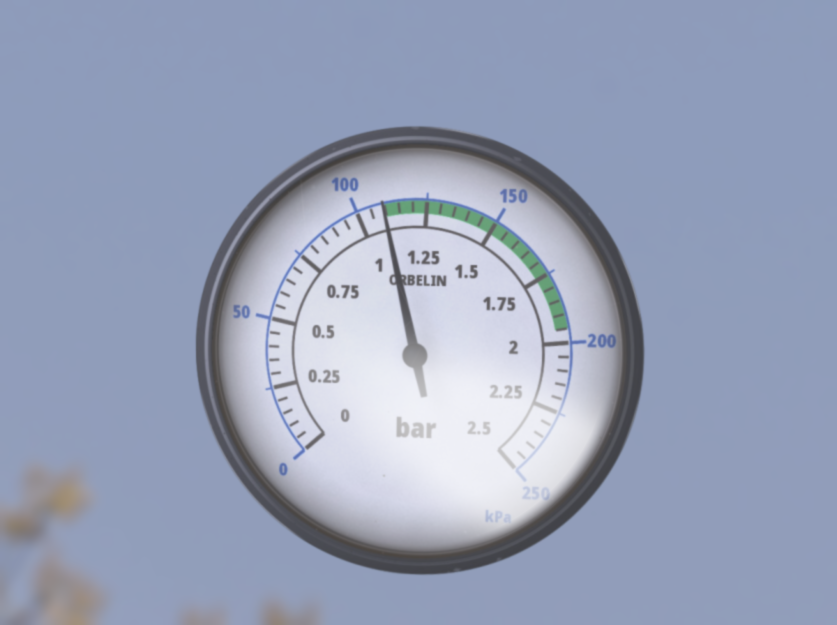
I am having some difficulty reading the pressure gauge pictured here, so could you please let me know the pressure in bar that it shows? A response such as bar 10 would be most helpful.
bar 1.1
